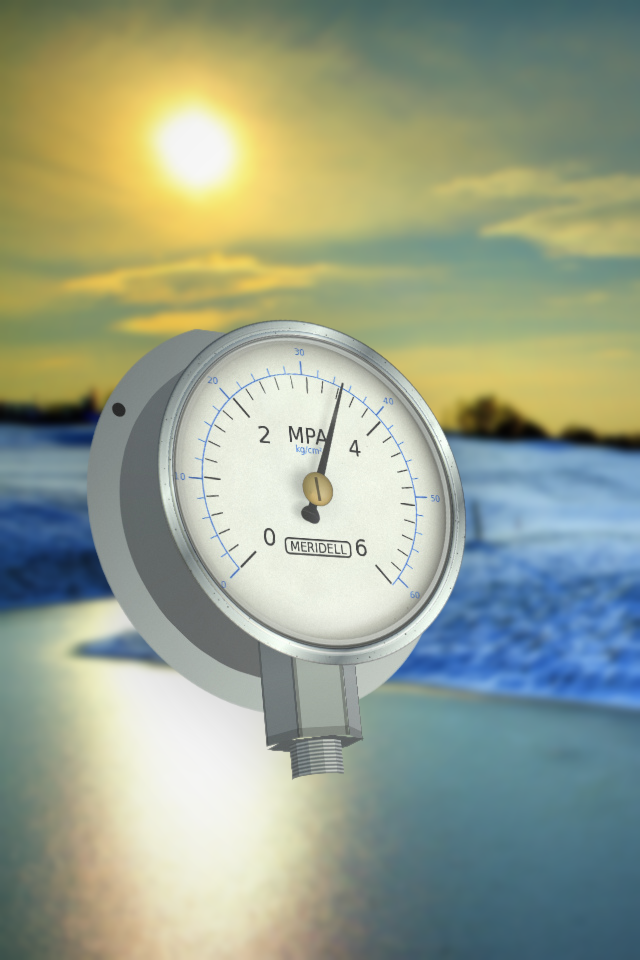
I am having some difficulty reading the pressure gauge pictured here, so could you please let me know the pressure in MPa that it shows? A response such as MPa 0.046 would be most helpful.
MPa 3.4
